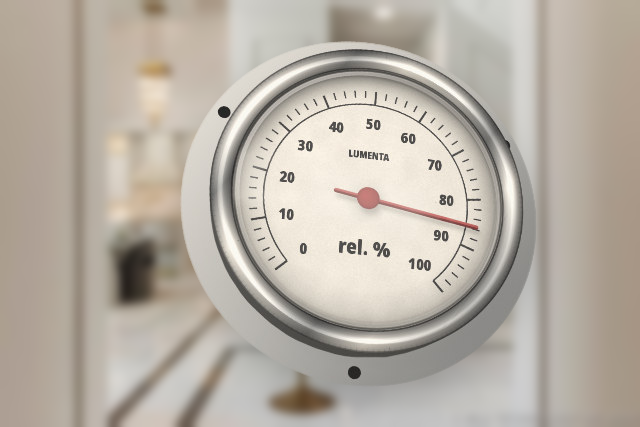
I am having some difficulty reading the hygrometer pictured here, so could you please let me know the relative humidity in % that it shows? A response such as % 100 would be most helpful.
% 86
